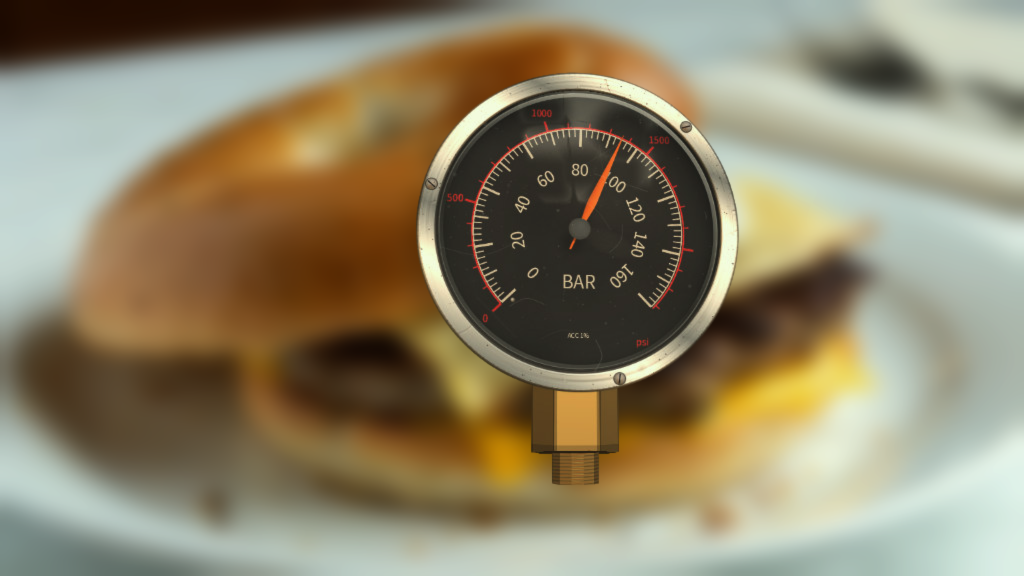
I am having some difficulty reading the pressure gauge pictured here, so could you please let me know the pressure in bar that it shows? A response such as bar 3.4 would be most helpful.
bar 94
